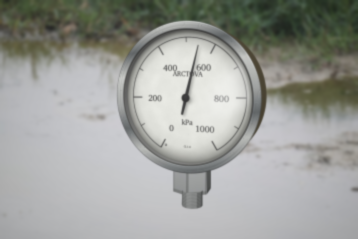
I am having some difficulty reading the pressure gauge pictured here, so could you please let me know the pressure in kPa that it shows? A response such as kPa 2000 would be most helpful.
kPa 550
